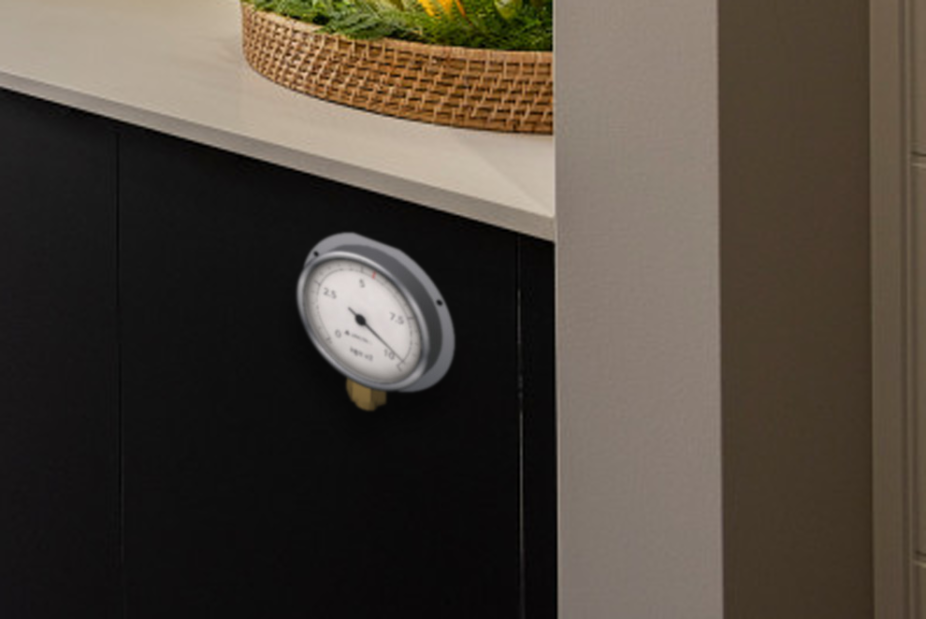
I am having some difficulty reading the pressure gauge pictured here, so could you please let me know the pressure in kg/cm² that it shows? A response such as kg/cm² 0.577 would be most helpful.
kg/cm² 9.5
